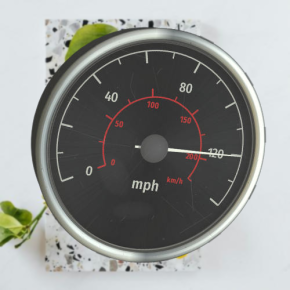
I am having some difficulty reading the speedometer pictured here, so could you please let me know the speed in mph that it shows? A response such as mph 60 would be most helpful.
mph 120
